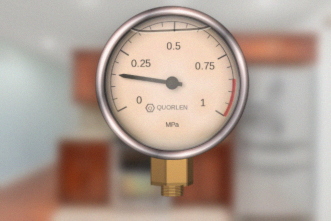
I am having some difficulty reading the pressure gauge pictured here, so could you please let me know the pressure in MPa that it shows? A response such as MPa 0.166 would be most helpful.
MPa 0.15
